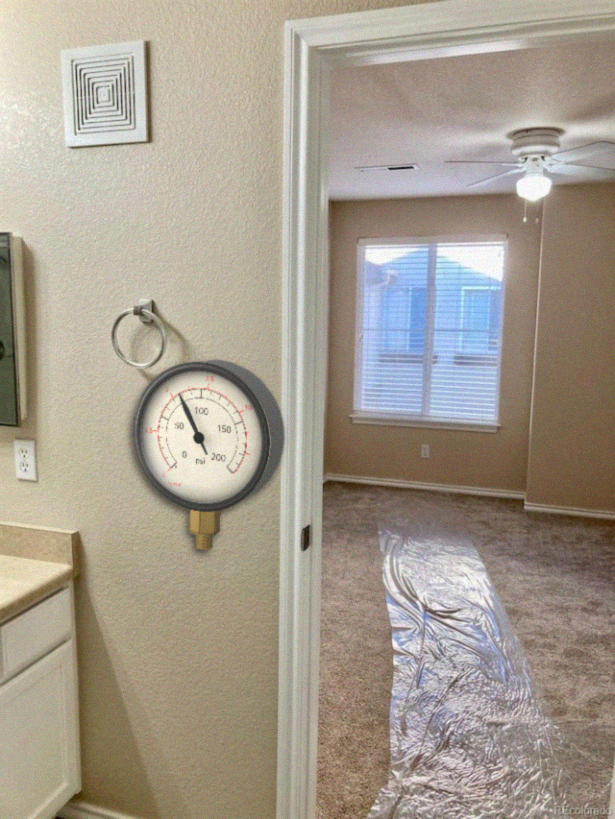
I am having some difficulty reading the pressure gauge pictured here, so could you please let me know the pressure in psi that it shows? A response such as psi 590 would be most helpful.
psi 80
